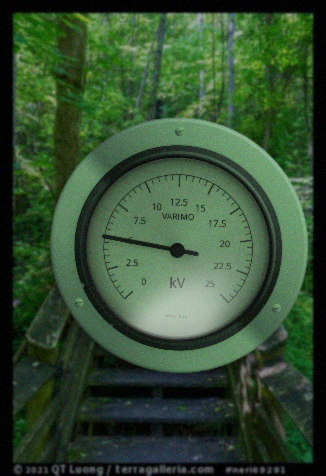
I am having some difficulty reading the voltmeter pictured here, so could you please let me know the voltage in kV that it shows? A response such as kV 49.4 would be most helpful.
kV 5
